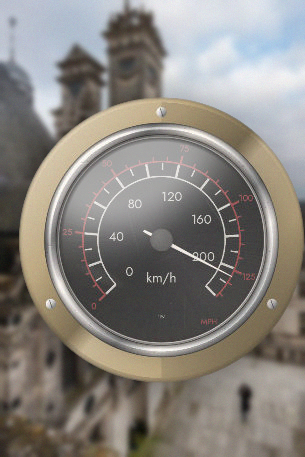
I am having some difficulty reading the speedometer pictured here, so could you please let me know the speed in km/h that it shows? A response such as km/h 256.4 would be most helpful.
km/h 205
